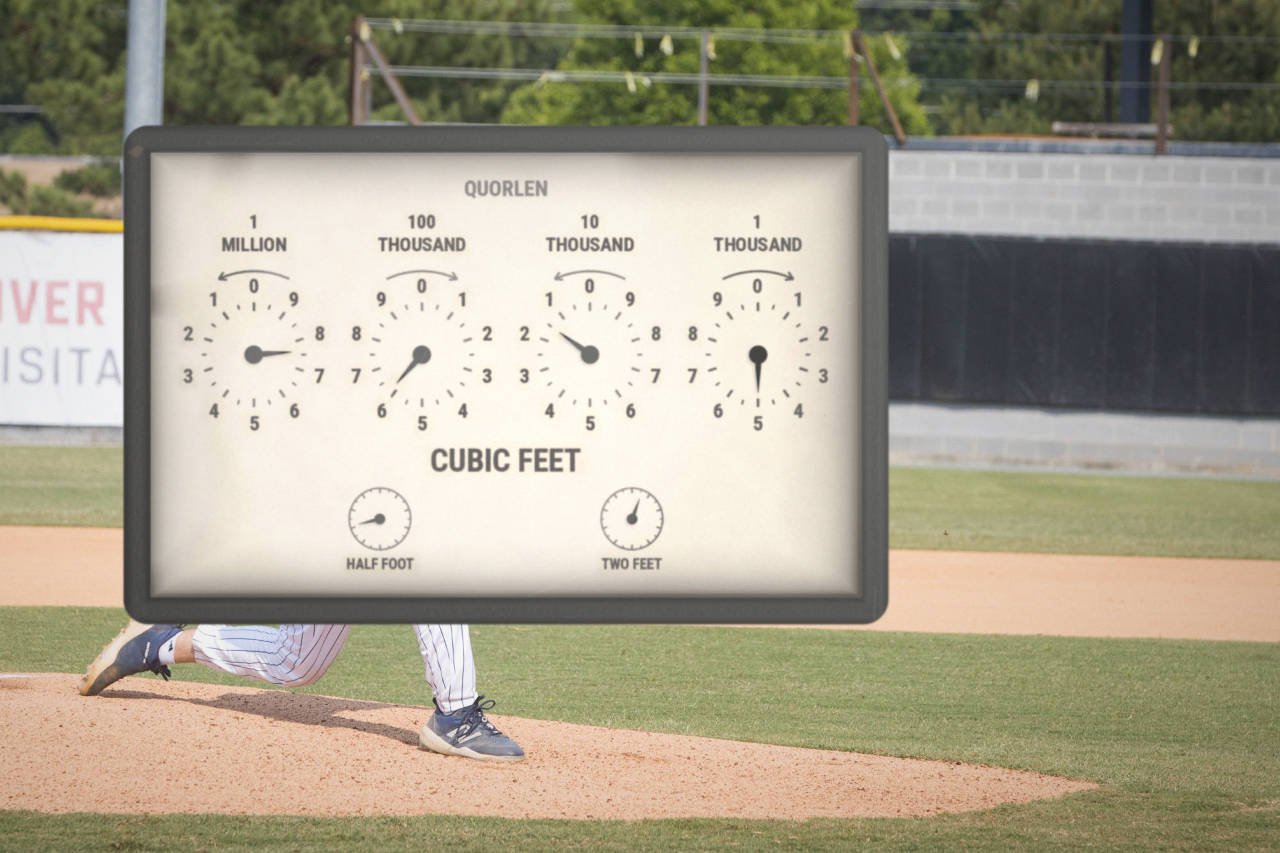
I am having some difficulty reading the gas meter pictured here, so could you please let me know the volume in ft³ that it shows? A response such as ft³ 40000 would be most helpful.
ft³ 761500
